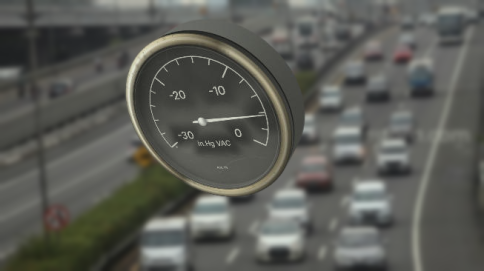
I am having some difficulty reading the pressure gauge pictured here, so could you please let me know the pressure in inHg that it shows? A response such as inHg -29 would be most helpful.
inHg -4
